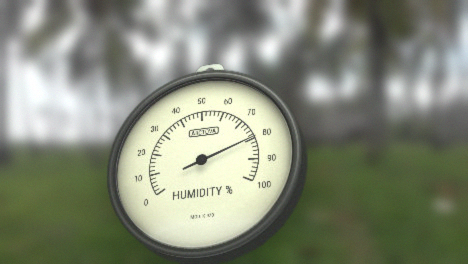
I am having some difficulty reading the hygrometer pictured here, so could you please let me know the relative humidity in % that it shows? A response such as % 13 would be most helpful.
% 80
